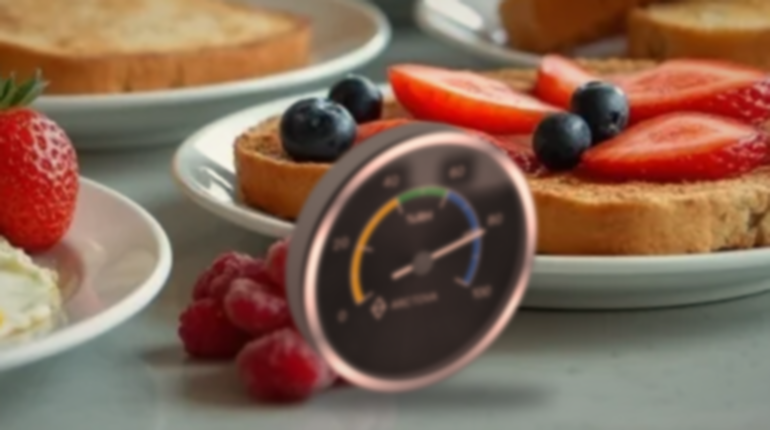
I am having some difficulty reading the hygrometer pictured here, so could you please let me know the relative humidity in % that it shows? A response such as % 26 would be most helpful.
% 80
